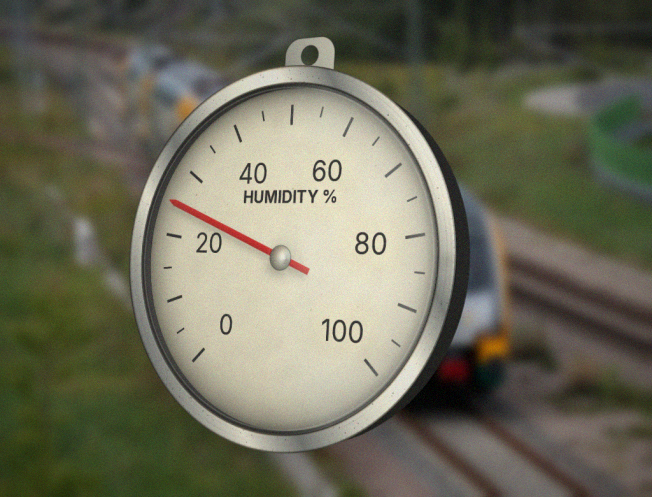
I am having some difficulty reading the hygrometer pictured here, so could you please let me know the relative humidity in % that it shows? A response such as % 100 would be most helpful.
% 25
